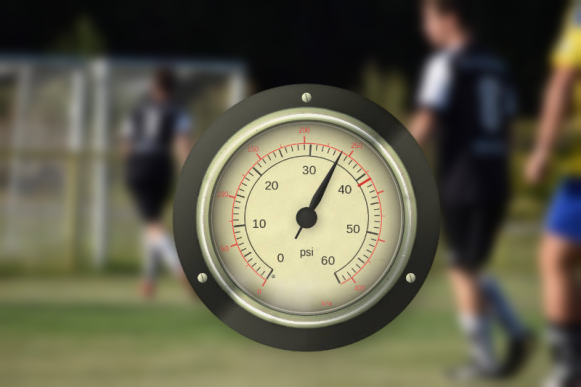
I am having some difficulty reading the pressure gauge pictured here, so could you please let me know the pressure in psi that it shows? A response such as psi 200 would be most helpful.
psi 35
